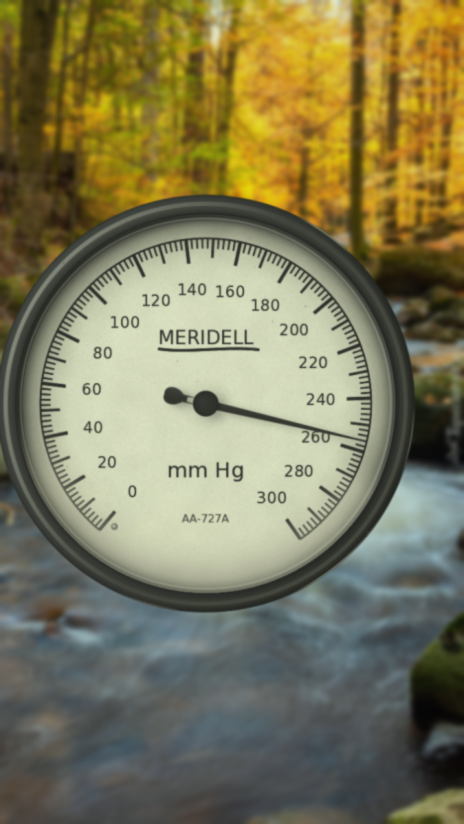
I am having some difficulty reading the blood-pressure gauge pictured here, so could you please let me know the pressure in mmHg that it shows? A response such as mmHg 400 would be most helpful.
mmHg 256
